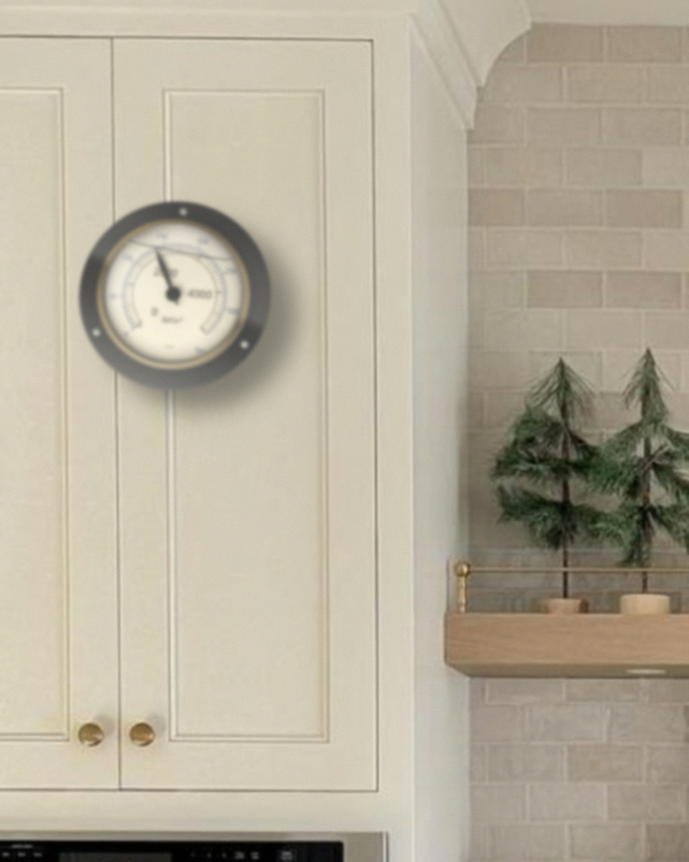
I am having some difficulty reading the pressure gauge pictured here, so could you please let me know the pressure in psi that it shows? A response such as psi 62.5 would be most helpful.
psi 2000
